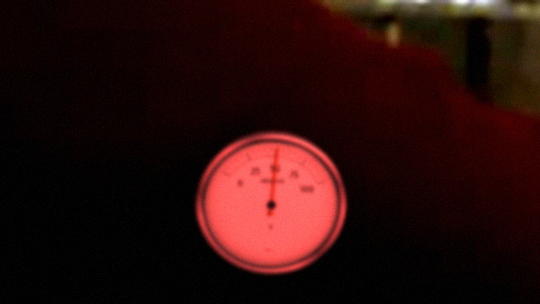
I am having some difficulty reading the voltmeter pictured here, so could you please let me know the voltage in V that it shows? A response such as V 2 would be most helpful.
V 50
